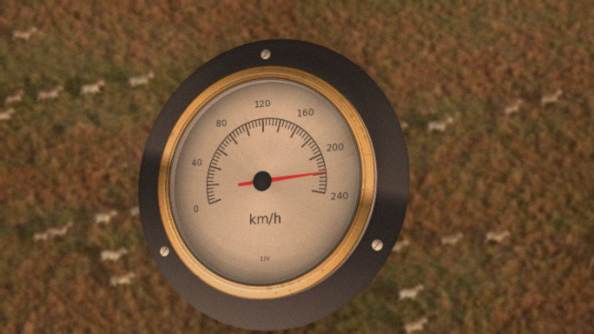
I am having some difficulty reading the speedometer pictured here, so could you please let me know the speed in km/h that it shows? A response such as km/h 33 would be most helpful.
km/h 220
